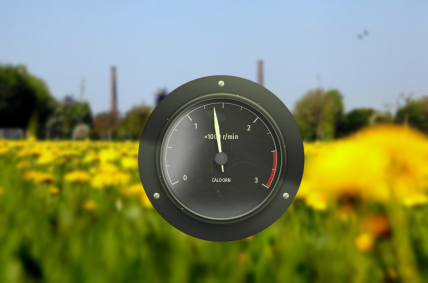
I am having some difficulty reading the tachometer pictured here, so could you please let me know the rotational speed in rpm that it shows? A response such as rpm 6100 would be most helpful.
rpm 1375
